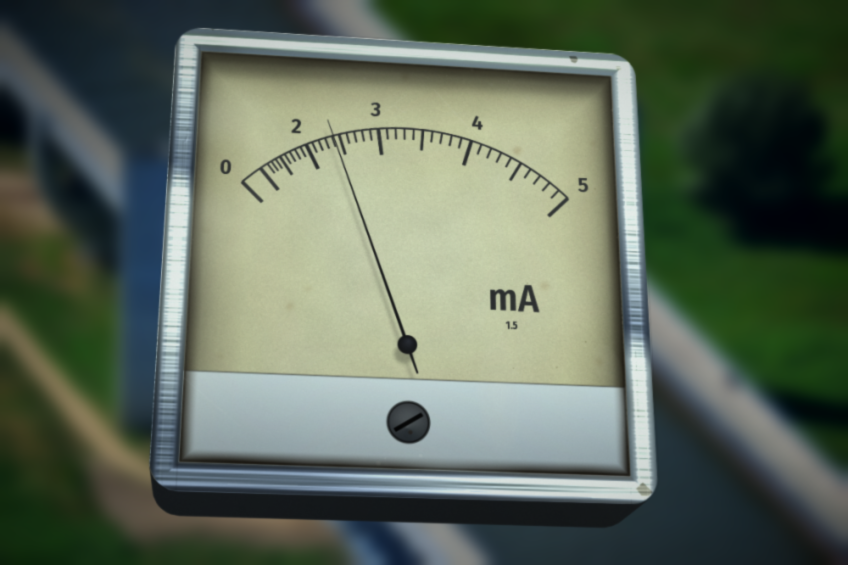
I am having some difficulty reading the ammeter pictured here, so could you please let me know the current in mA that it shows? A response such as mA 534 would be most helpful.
mA 2.4
